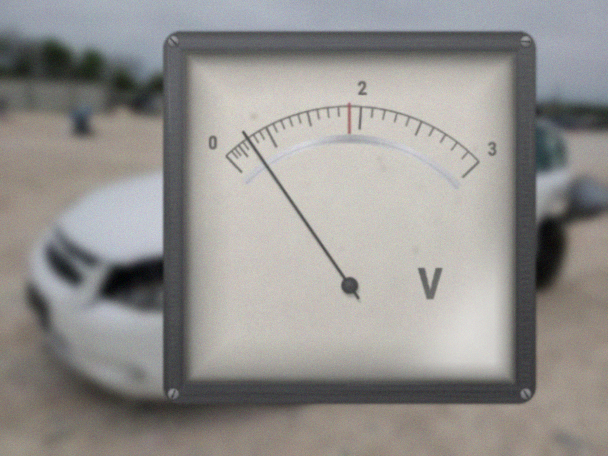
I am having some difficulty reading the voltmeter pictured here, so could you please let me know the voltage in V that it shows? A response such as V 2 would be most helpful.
V 0.7
